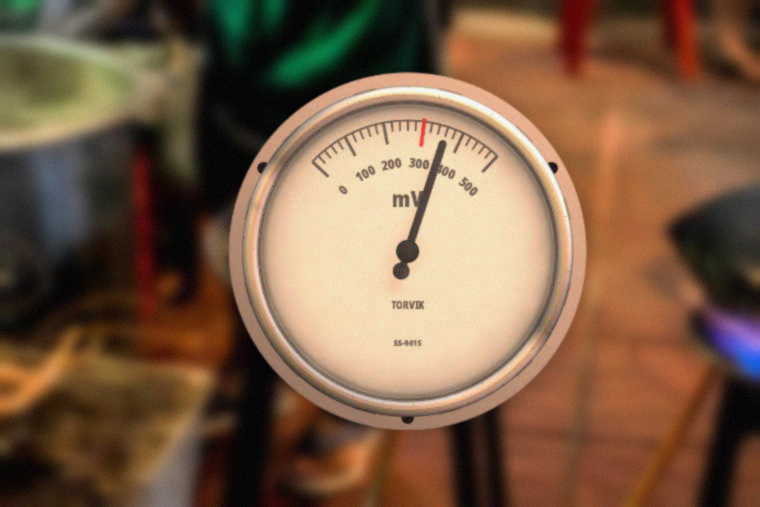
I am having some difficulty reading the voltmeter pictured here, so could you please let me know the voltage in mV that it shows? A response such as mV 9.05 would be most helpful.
mV 360
